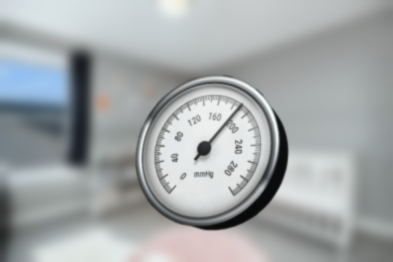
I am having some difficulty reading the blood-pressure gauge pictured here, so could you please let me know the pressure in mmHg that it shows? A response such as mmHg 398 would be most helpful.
mmHg 190
